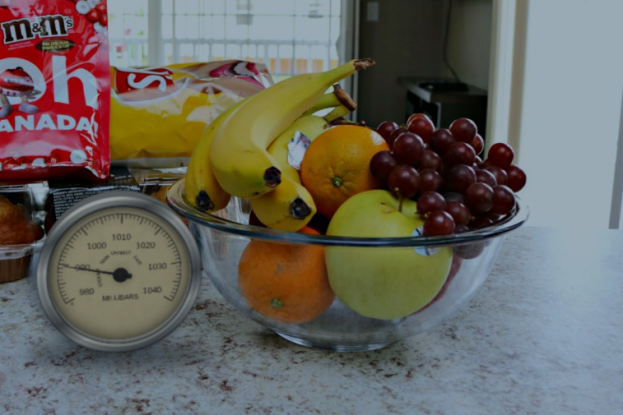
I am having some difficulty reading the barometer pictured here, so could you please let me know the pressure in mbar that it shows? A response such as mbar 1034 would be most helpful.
mbar 990
